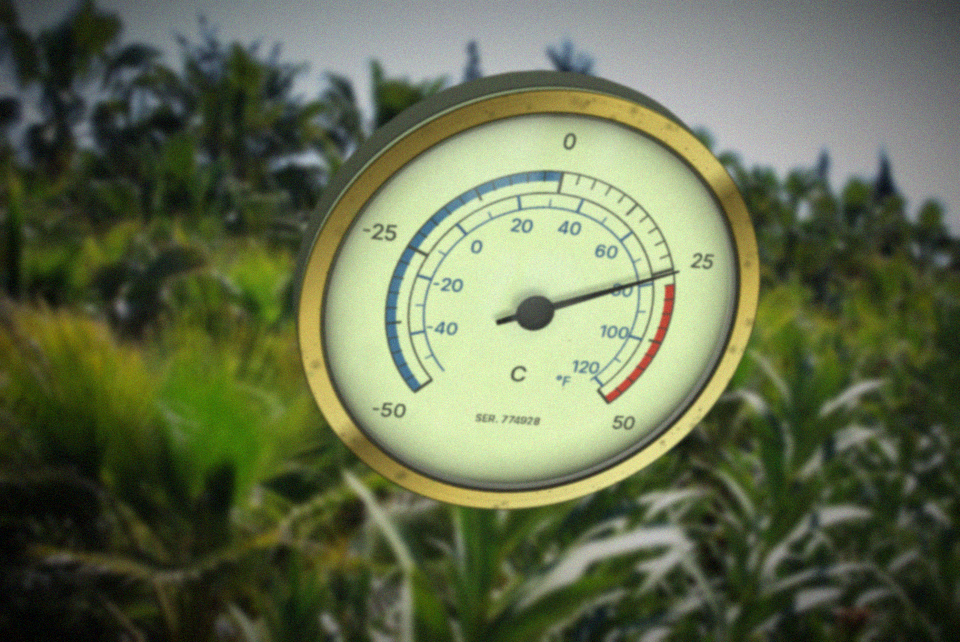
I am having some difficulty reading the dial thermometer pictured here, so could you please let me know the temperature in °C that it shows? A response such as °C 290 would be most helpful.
°C 25
